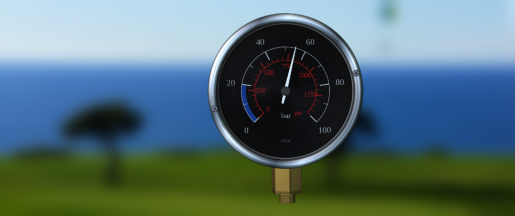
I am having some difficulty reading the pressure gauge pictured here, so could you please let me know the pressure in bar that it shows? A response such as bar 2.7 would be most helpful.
bar 55
